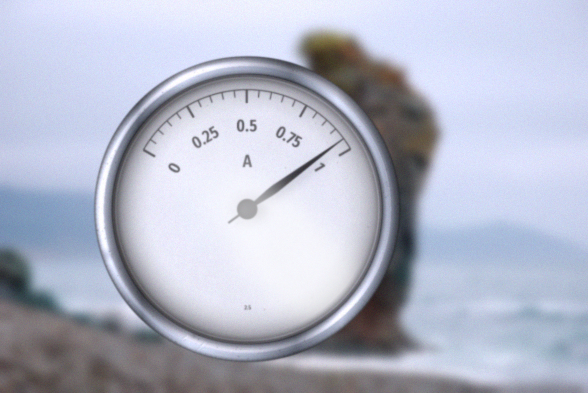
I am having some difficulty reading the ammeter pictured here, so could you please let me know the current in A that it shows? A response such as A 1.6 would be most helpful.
A 0.95
